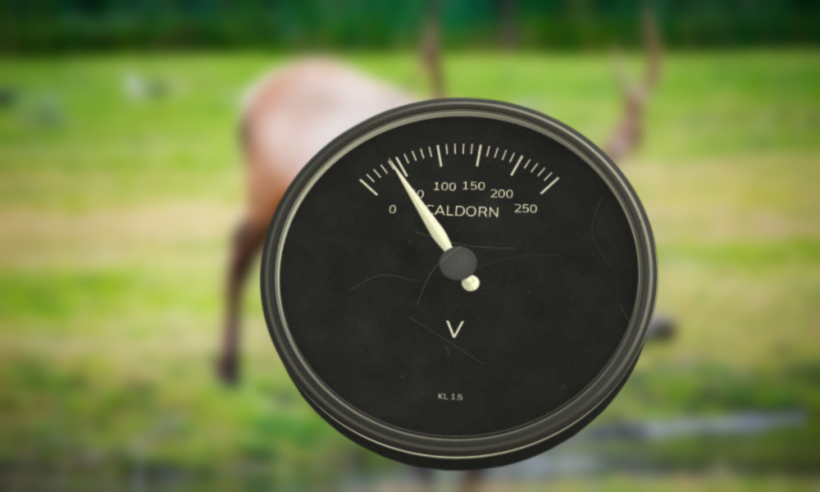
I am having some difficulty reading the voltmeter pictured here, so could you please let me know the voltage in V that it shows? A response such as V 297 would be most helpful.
V 40
